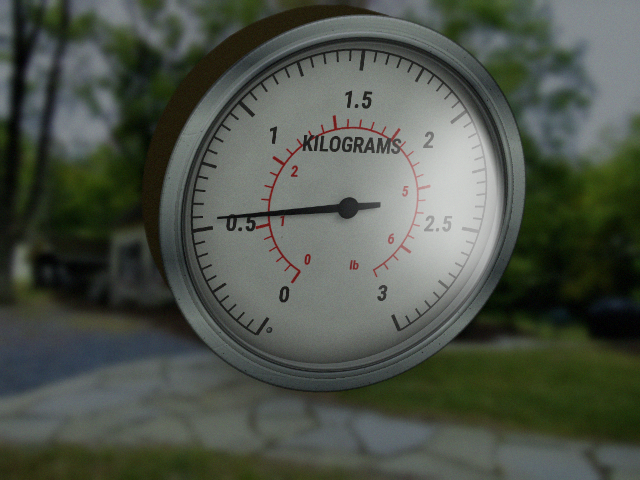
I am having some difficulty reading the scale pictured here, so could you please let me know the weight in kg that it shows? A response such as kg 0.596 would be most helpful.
kg 0.55
